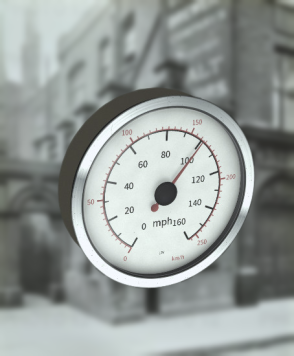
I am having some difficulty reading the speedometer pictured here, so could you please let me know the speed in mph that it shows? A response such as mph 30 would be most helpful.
mph 100
